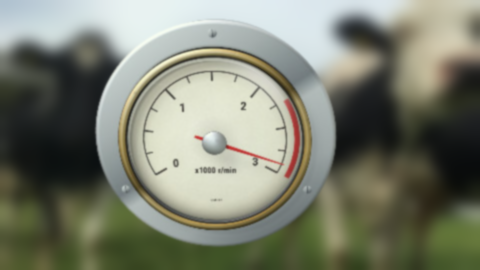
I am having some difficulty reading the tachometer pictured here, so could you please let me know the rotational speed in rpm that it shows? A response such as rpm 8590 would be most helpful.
rpm 2875
